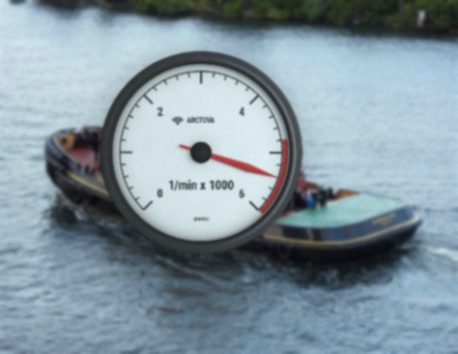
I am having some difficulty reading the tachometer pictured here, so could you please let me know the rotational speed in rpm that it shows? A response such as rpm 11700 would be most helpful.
rpm 5400
